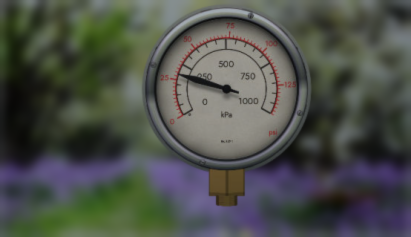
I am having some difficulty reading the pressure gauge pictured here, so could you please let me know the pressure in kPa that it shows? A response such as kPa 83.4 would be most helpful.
kPa 200
